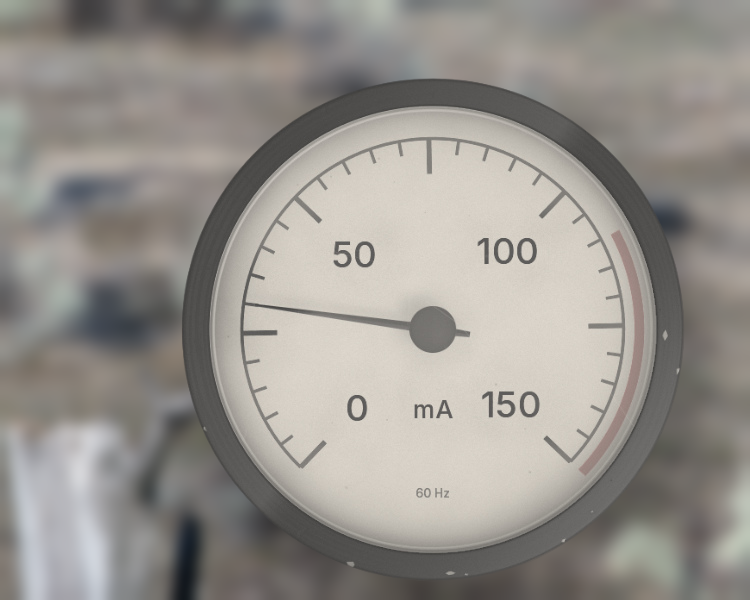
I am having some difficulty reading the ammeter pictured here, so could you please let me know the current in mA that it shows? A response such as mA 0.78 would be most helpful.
mA 30
